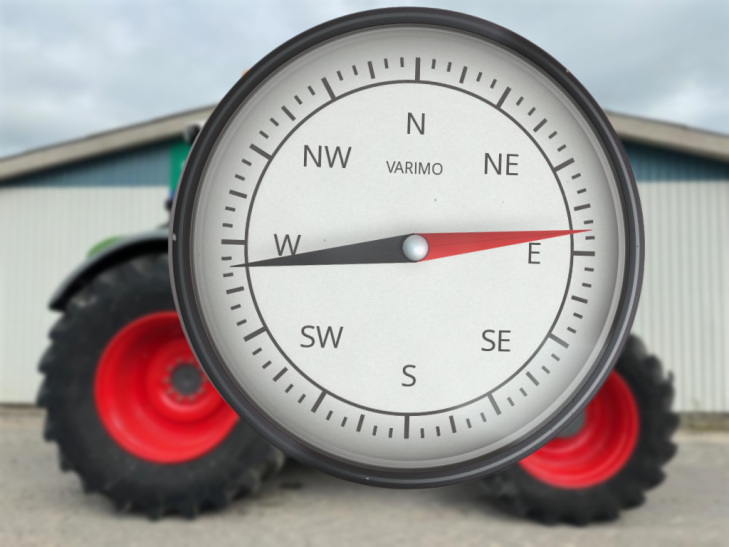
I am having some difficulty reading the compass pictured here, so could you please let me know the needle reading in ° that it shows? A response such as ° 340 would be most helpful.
° 82.5
